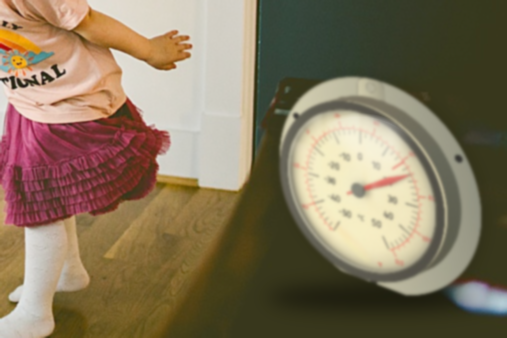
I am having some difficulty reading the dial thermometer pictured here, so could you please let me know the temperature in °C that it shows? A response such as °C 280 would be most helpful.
°C 20
